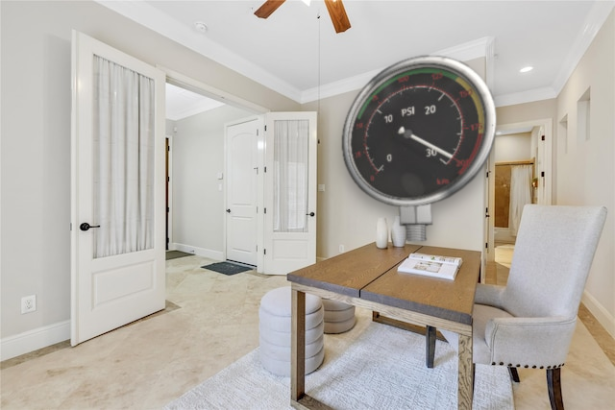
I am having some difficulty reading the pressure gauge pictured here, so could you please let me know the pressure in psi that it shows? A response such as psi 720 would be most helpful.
psi 29
